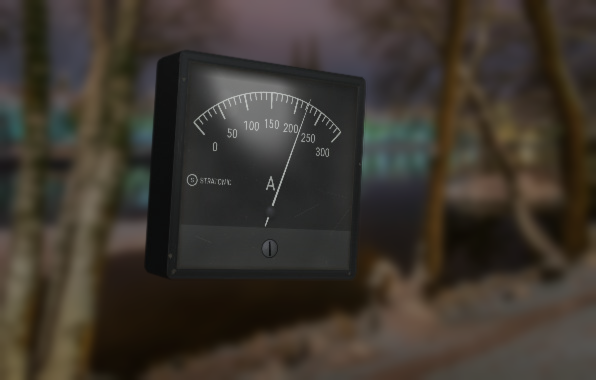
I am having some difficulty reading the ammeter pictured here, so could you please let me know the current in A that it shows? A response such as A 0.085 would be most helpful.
A 220
